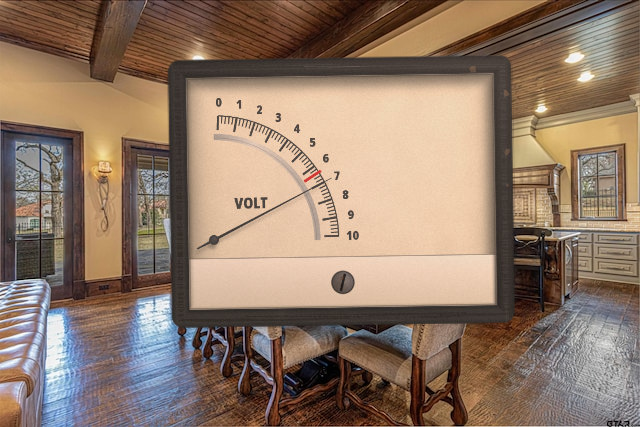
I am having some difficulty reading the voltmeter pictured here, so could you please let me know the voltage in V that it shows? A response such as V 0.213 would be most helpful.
V 7
